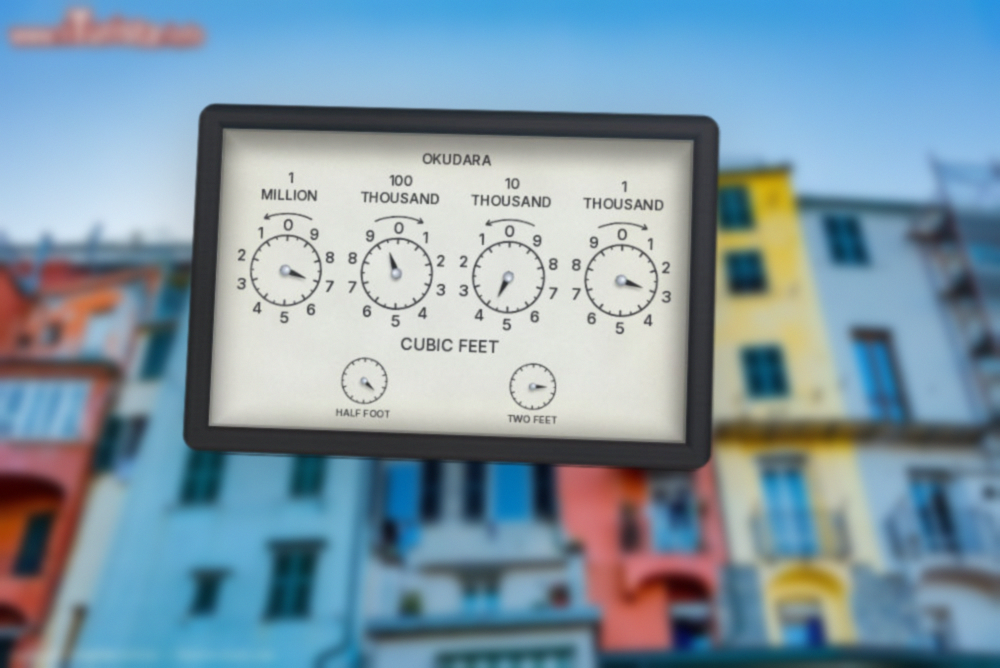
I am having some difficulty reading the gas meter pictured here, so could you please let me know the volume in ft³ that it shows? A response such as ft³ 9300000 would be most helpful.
ft³ 694300
